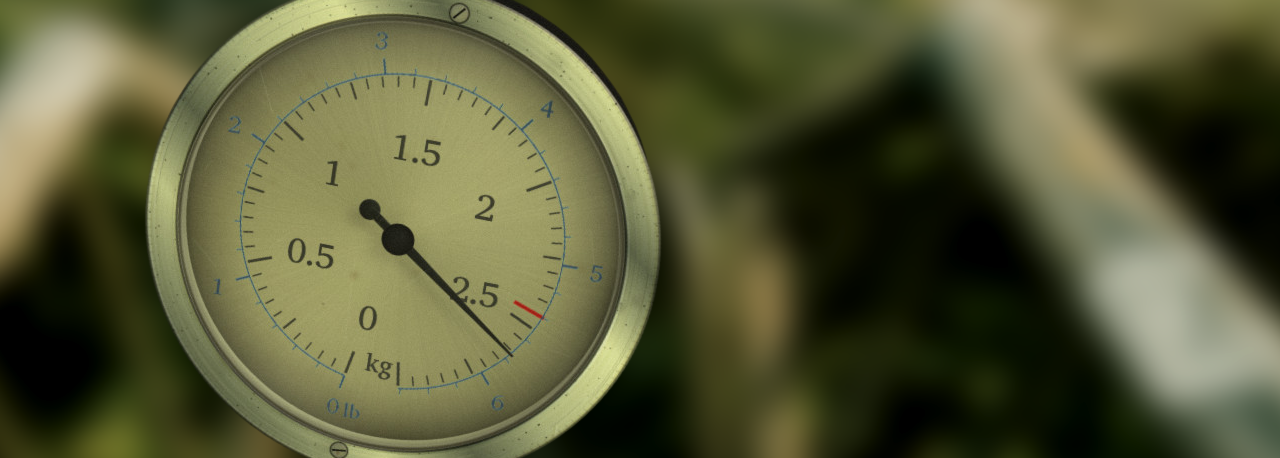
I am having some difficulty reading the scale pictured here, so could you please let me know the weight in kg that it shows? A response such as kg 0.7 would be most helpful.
kg 2.6
